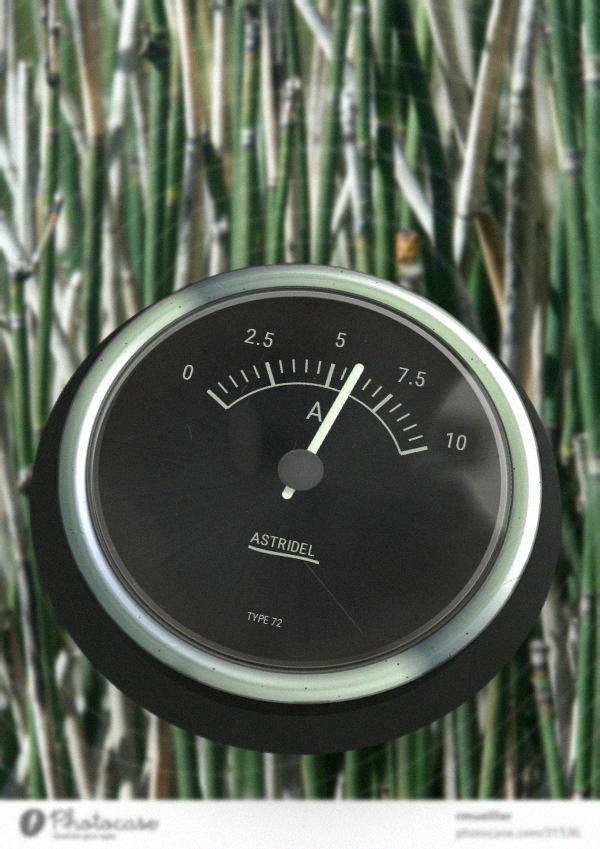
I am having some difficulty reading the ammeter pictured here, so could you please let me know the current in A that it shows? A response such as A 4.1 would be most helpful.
A 6
